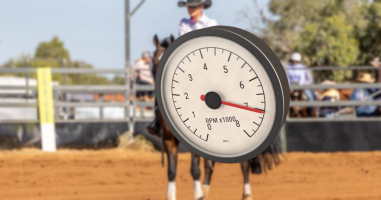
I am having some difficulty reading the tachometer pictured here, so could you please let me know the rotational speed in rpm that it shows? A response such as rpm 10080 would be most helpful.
rpm 7000
